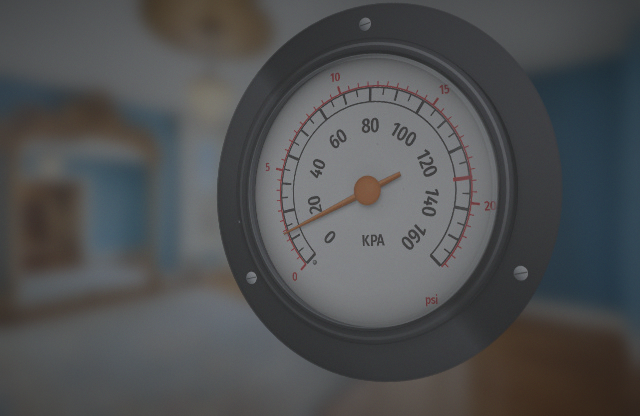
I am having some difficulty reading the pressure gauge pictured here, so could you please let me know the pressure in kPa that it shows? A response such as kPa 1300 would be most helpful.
kPa 12.5
